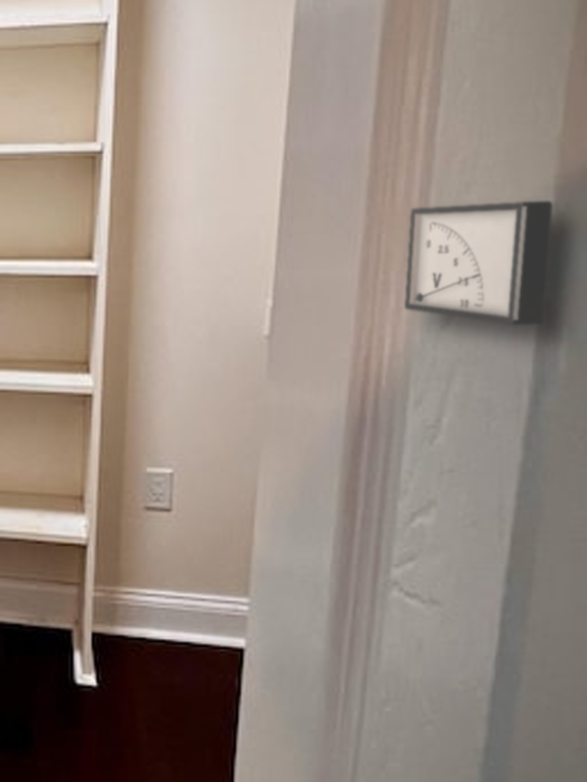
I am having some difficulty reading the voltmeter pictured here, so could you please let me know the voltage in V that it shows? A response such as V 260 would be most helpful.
V 7.5
